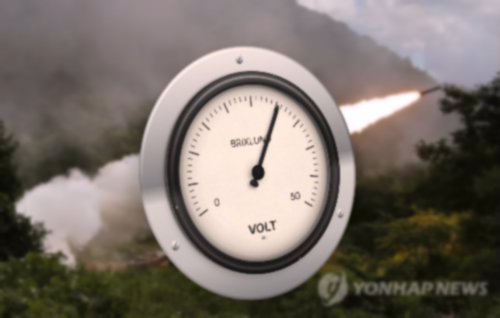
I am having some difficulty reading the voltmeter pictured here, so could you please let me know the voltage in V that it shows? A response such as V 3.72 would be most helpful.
V 30
